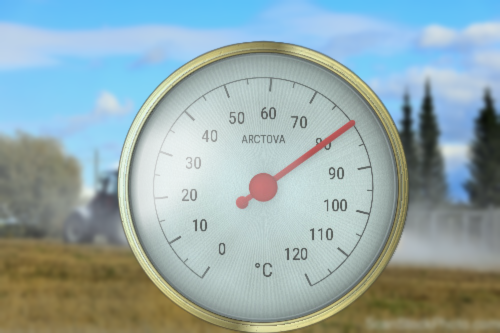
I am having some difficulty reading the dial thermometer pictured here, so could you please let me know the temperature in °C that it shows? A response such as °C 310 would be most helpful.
°C 80
